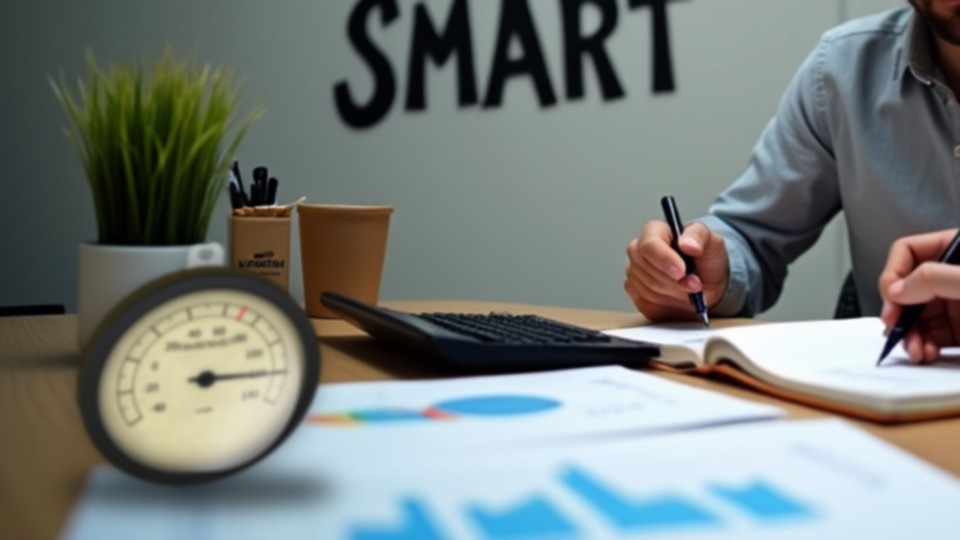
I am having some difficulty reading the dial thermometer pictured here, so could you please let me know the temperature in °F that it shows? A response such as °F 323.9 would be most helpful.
°F 120
